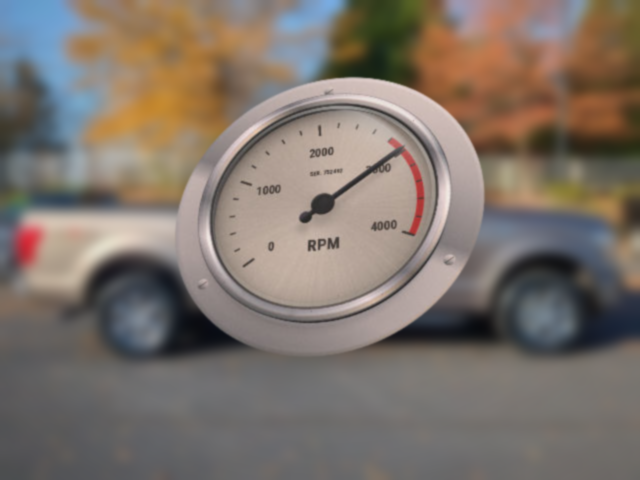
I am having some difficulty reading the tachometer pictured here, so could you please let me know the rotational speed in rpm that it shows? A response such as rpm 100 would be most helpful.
rpm 3000
